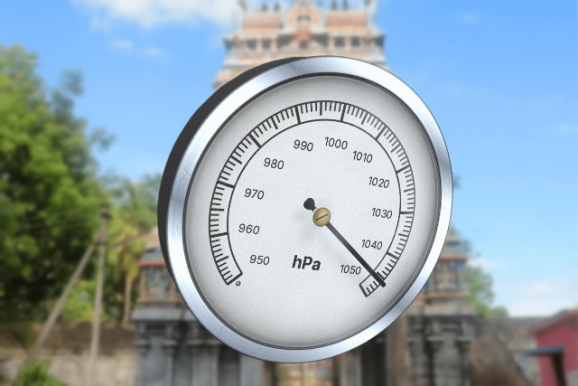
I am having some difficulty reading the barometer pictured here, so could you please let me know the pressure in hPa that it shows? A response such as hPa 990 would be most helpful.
hPa 1046
